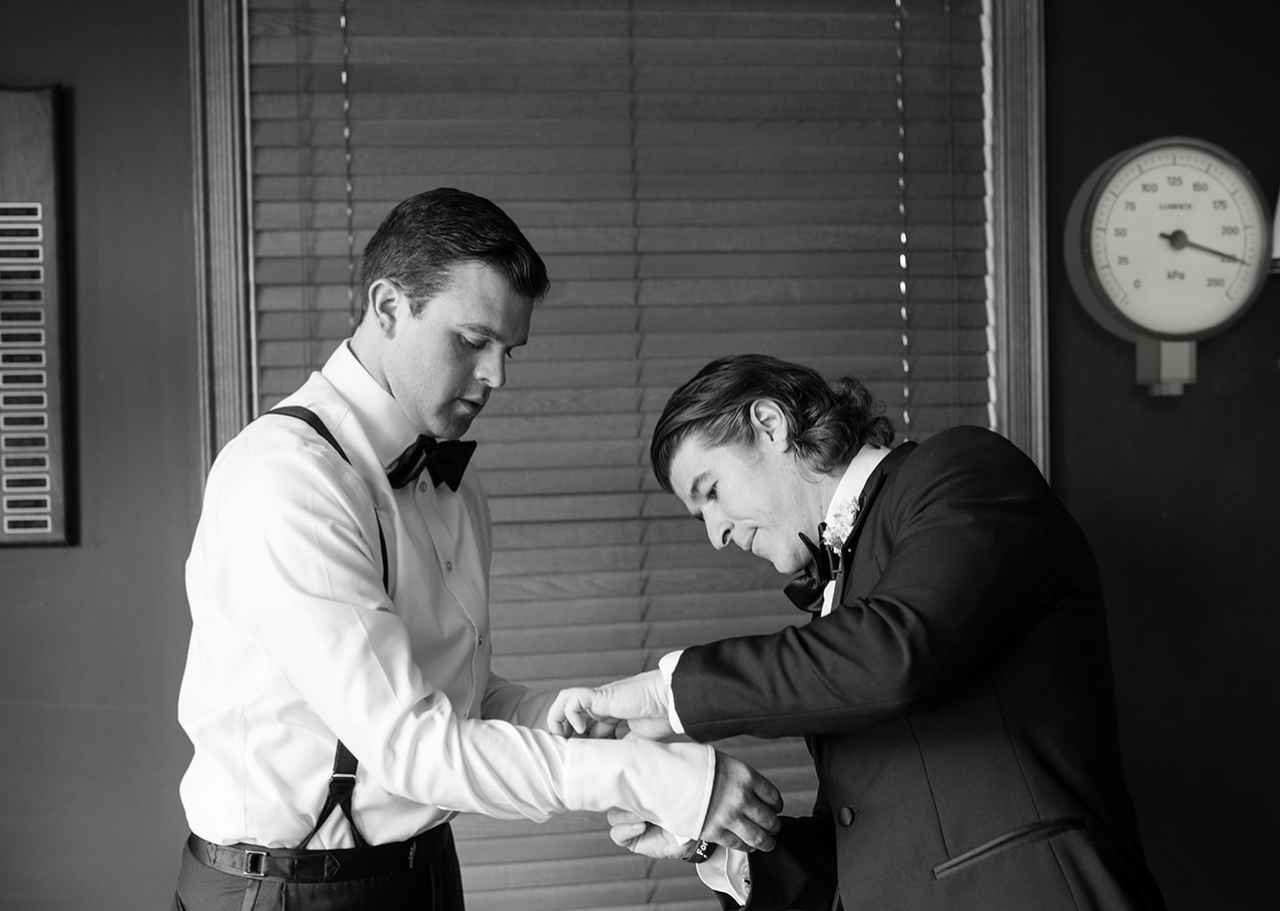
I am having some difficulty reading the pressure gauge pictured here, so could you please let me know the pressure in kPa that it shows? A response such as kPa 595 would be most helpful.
kPa 225
